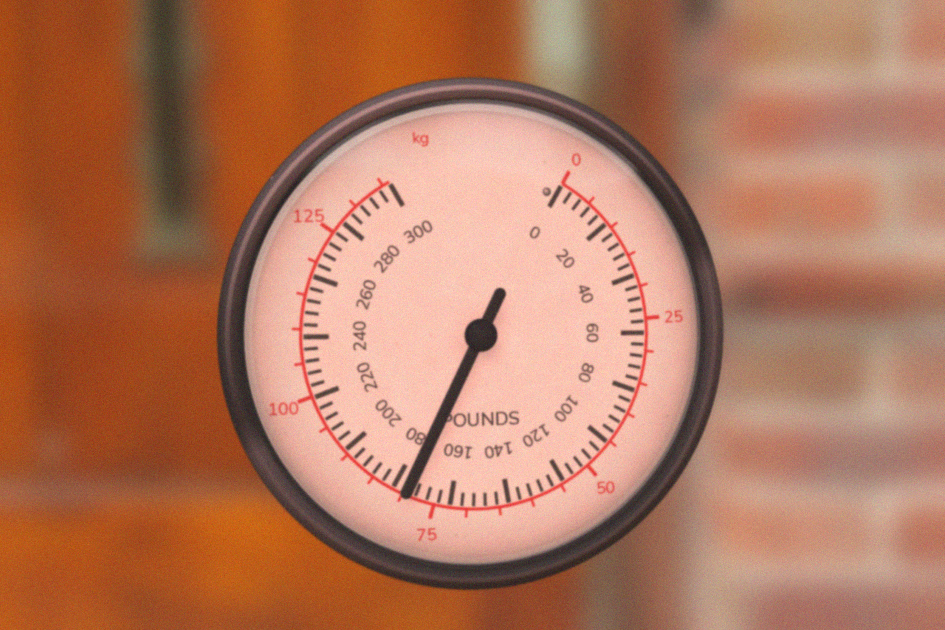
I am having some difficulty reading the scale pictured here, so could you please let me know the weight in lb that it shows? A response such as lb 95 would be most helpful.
lb 176
